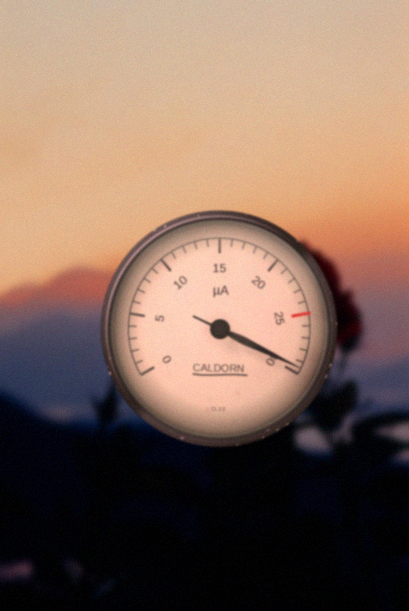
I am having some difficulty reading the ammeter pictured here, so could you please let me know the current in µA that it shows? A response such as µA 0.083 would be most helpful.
µA 29.5
